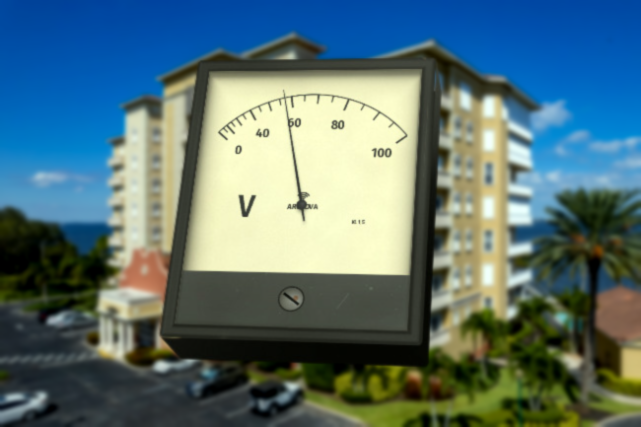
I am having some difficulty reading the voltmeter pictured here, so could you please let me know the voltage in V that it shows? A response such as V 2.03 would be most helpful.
V 57.5
